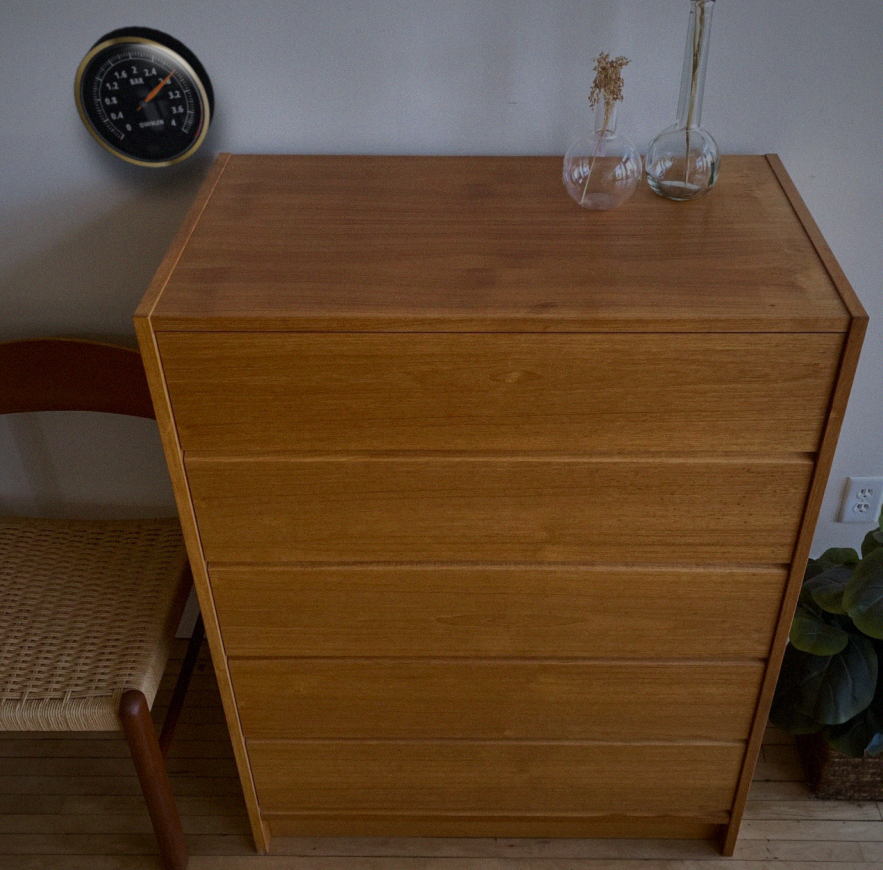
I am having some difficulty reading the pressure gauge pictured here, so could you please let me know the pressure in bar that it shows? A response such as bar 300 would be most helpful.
bar 2.8
